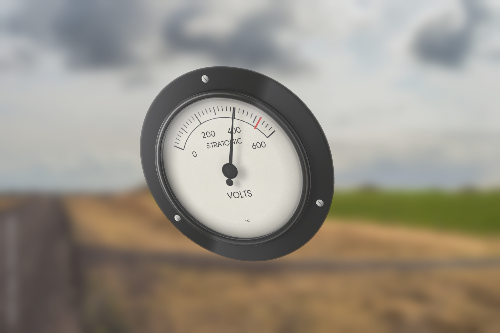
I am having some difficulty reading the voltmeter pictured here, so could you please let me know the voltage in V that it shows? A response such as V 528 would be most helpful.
V 400
